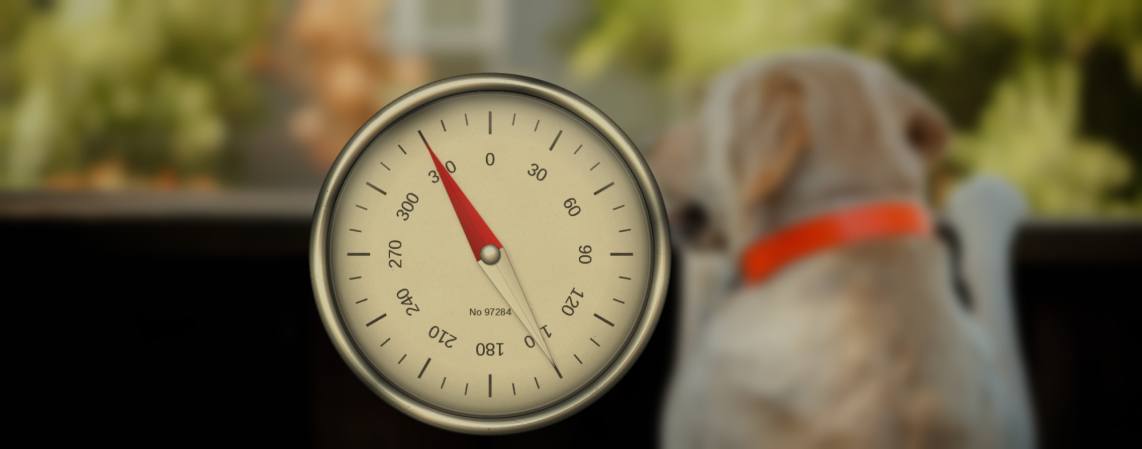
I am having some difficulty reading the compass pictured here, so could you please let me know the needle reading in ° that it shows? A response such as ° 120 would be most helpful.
° 330
